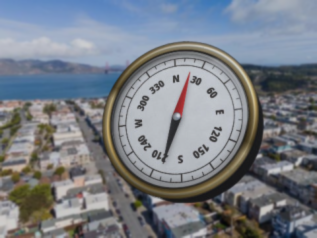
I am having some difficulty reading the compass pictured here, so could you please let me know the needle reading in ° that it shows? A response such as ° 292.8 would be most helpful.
° 20
